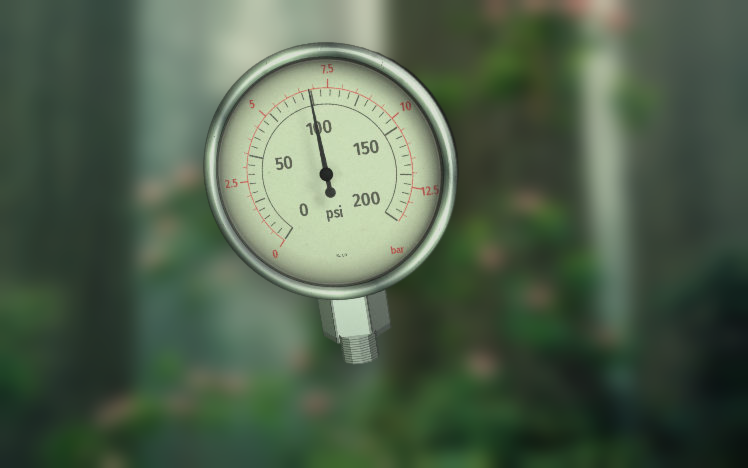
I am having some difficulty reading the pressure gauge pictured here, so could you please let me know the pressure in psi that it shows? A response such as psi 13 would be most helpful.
psi 100
